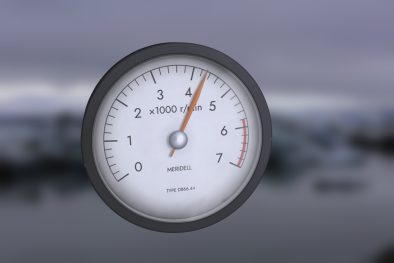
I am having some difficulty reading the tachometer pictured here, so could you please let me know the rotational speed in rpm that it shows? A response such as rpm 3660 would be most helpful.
rpm 4300
